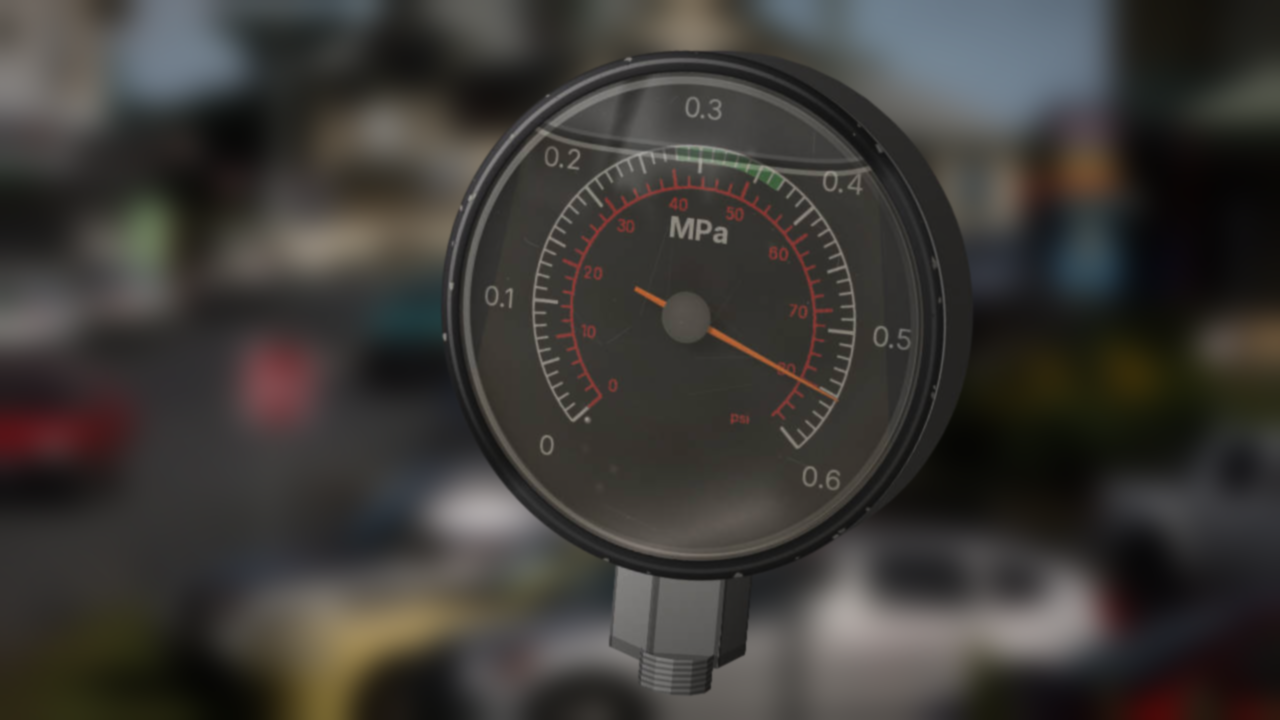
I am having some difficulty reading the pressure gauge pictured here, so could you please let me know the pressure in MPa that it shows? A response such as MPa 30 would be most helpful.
MPa 0.55
